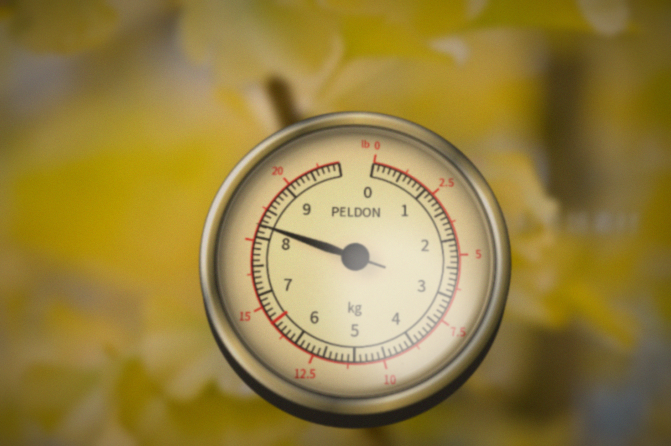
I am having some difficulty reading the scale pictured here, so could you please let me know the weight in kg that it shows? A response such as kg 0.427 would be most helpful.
kg 8.2
